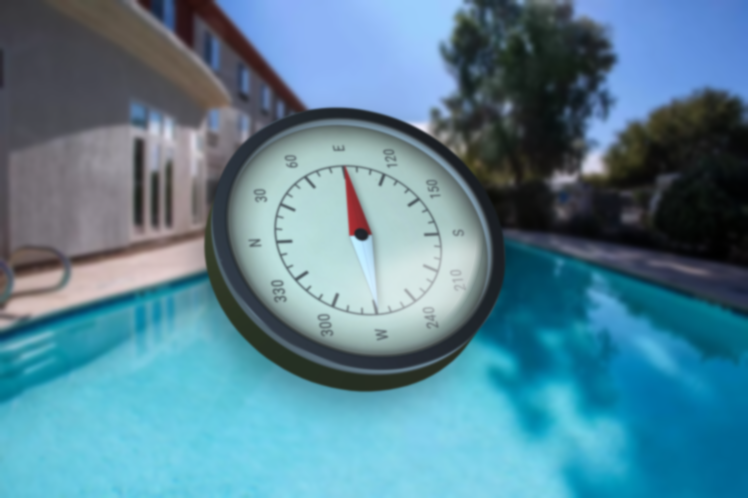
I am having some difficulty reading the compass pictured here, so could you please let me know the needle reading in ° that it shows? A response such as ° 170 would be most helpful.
° 90
